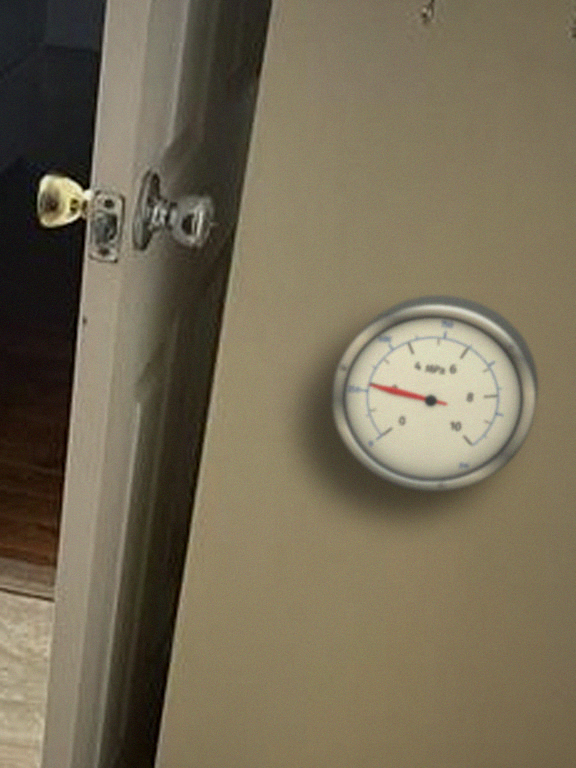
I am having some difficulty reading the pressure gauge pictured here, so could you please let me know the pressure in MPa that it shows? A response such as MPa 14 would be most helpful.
MPa 2
